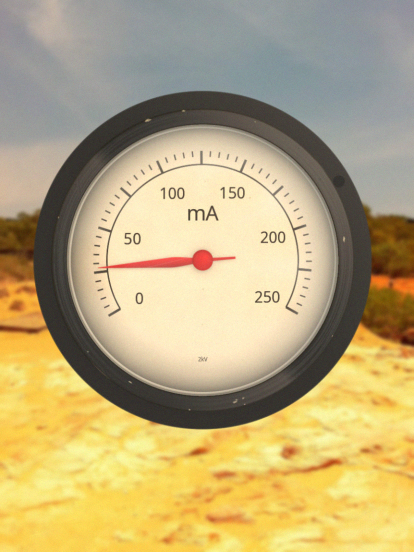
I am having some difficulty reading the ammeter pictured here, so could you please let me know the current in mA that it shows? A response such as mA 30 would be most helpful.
mA 27.5
